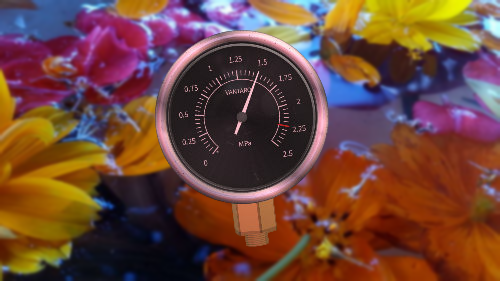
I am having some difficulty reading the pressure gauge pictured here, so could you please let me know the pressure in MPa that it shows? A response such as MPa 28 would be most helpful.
MPa 1.5
